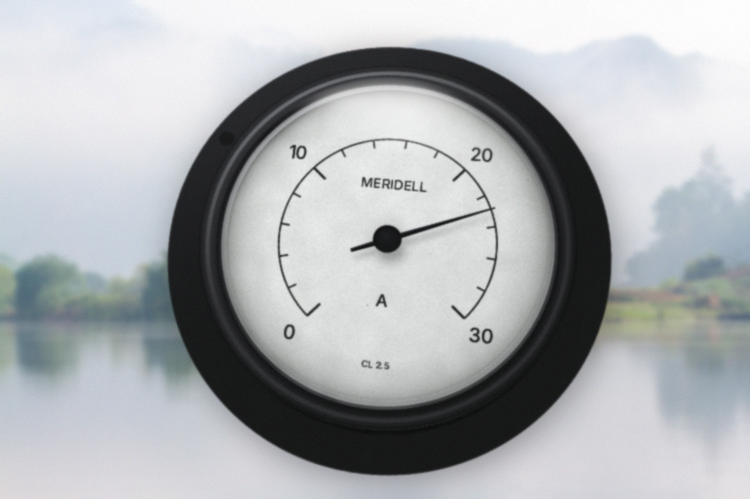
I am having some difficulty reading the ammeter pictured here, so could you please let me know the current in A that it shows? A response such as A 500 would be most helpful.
A 23
